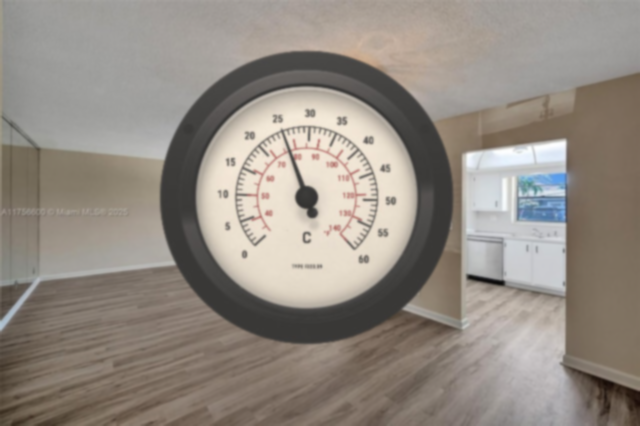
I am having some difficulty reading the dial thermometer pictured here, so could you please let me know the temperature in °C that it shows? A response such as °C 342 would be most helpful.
°C 25
